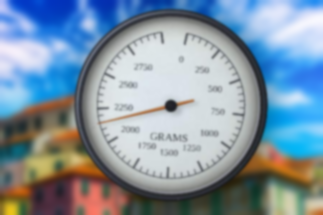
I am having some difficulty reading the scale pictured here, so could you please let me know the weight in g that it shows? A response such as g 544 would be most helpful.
g 2150
